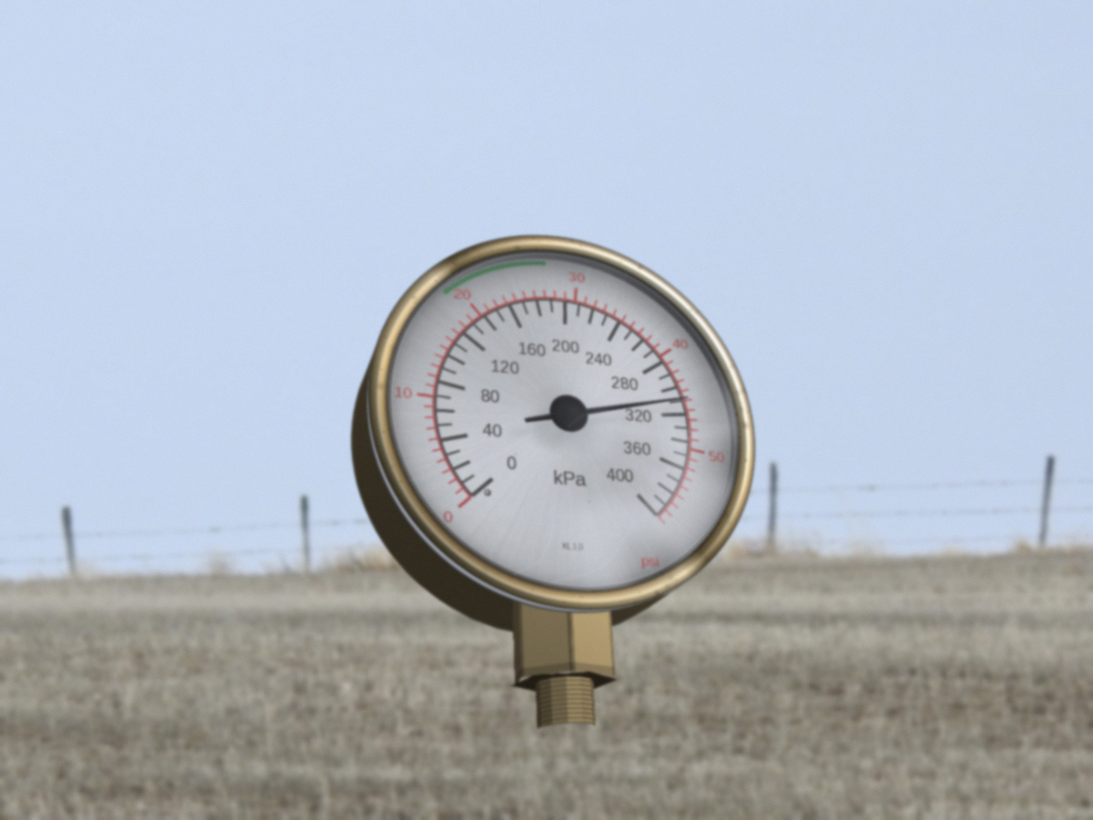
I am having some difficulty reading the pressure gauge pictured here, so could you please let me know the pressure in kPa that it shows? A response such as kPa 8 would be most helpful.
kPa 310
